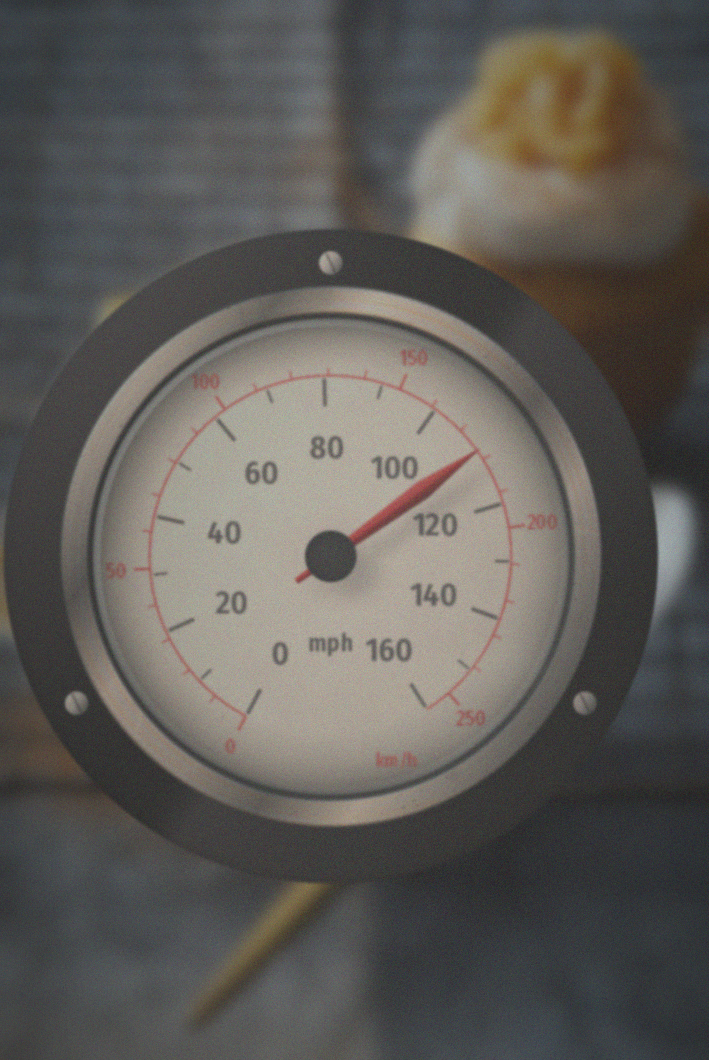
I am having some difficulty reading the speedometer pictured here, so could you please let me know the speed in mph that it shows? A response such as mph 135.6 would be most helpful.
mph 110
